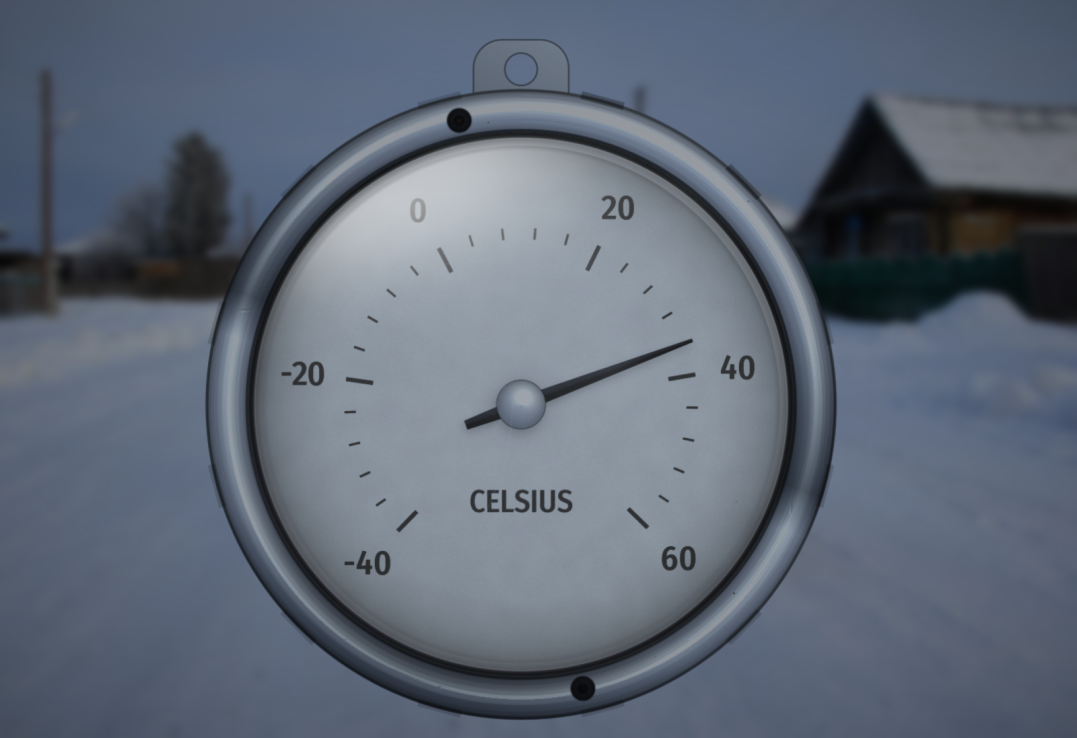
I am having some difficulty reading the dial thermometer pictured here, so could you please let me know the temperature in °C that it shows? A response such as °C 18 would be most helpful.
°C 36
